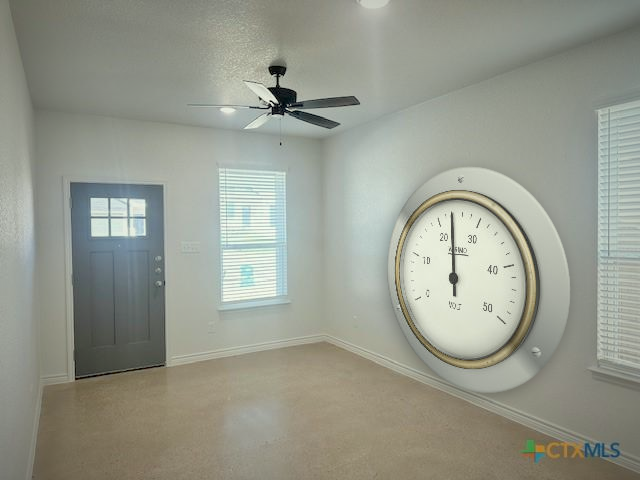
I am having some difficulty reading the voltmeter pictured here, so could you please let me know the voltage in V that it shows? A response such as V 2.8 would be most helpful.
V 24
